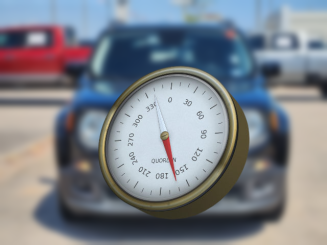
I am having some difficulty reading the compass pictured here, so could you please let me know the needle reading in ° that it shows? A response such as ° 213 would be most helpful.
° 160
